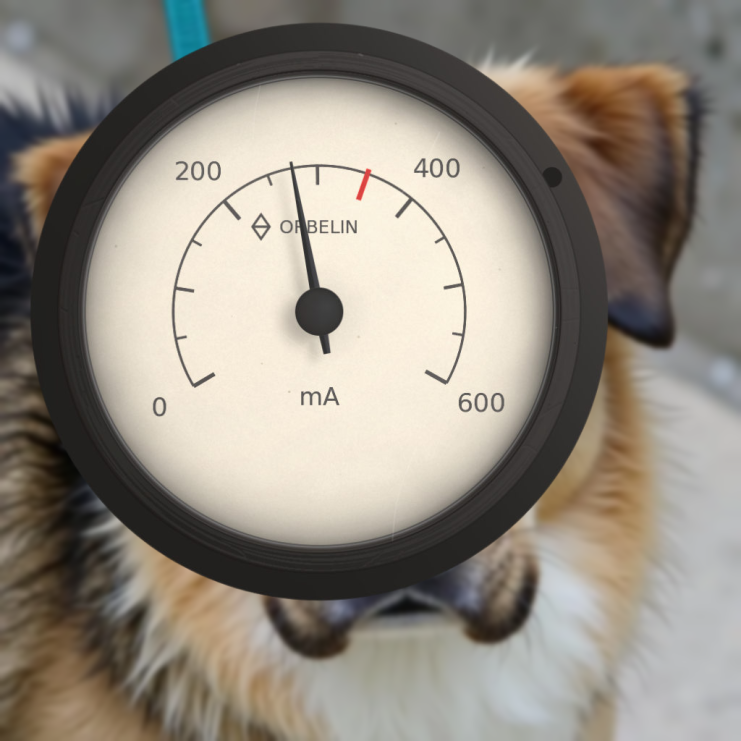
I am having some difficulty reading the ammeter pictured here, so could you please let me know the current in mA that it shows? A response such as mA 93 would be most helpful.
mA 275
